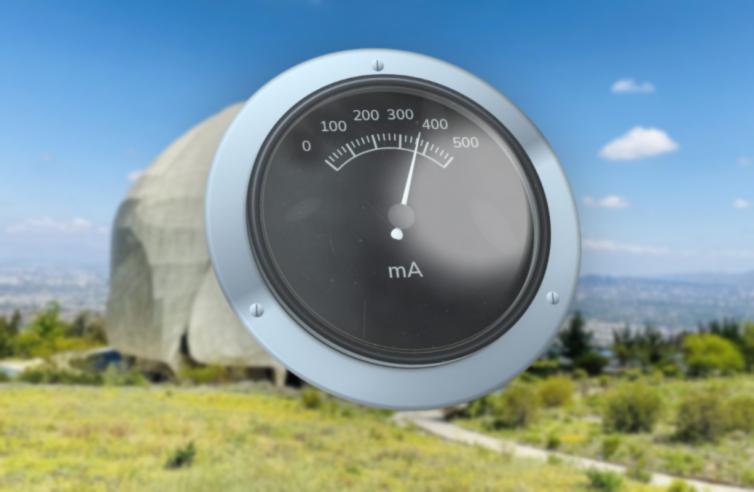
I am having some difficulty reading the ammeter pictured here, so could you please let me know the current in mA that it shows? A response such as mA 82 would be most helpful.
mA 360
